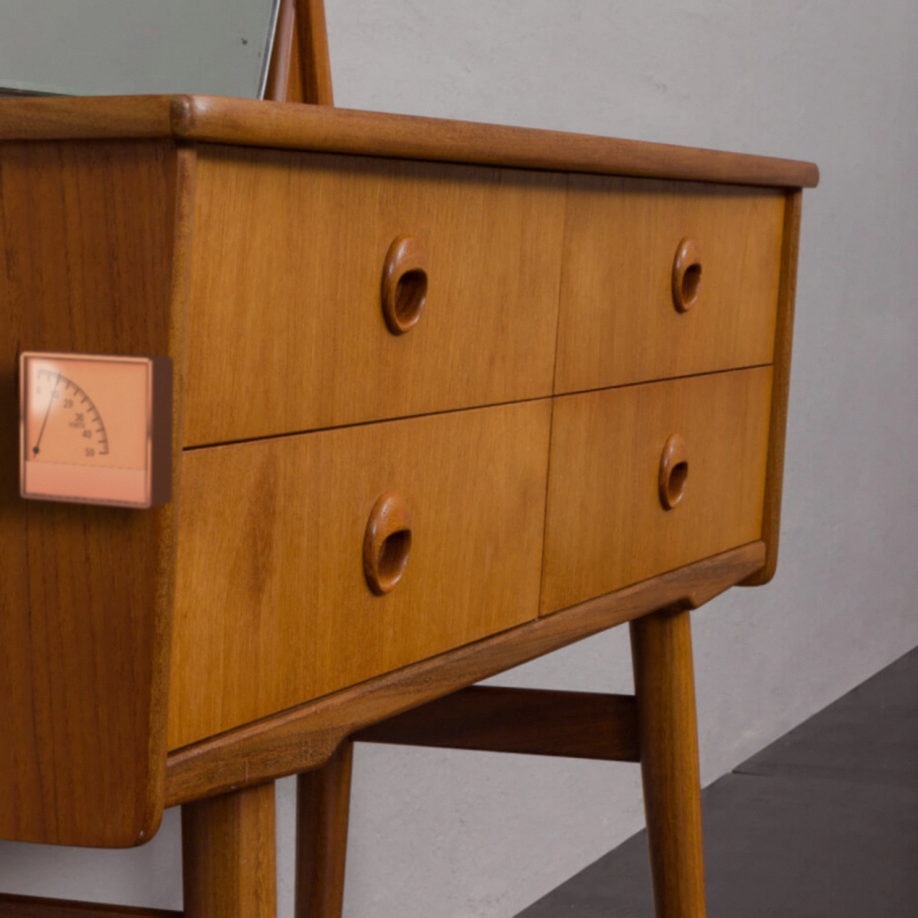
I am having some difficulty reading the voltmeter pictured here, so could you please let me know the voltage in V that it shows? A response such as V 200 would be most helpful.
V 10
